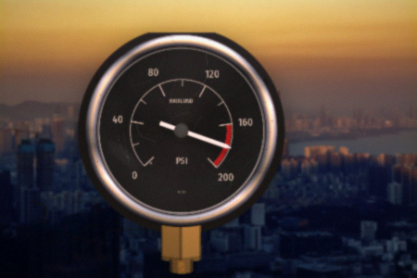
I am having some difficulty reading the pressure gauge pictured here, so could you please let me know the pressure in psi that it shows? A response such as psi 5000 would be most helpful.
psi 180
